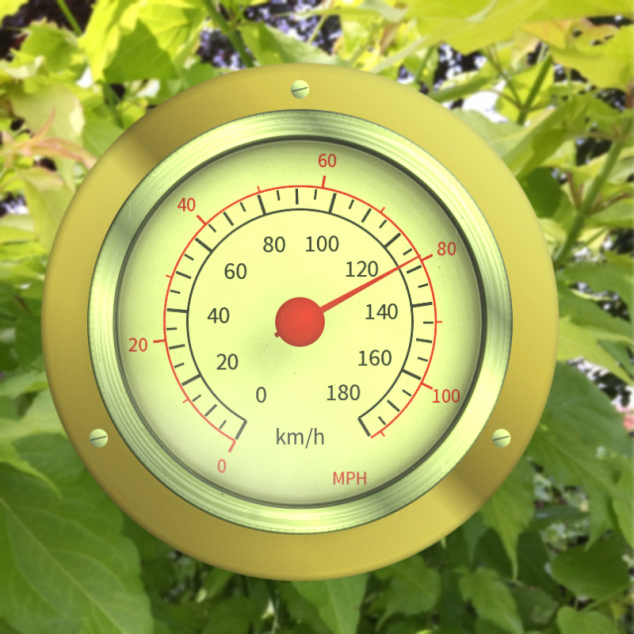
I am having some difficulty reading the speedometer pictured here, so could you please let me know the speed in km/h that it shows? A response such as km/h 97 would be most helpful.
km/h 127.5
